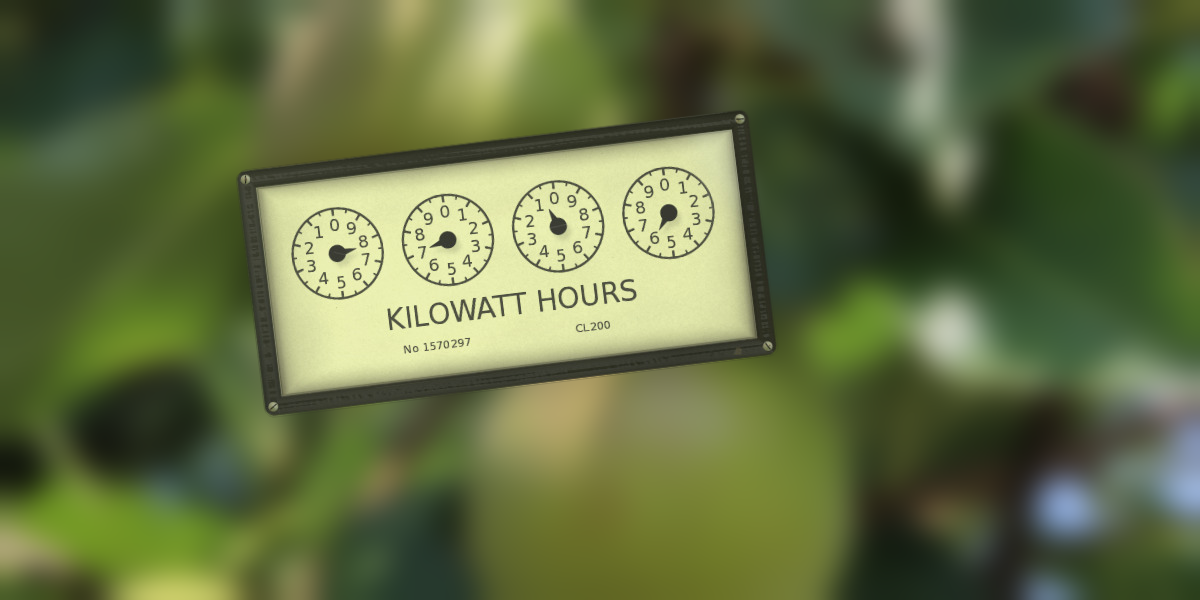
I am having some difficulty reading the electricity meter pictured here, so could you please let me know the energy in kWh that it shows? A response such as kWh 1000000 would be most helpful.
kWh 7706
